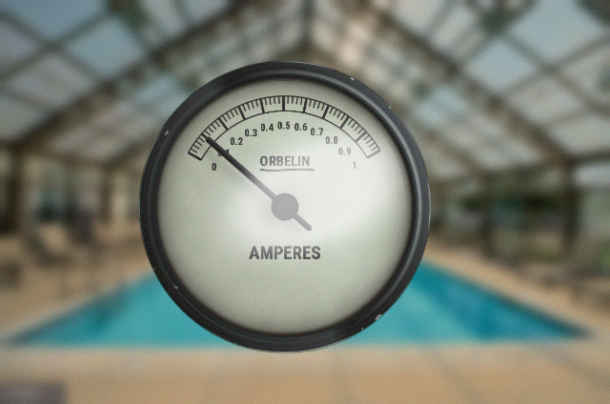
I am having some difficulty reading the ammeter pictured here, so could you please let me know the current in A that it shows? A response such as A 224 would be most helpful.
A 0.1
